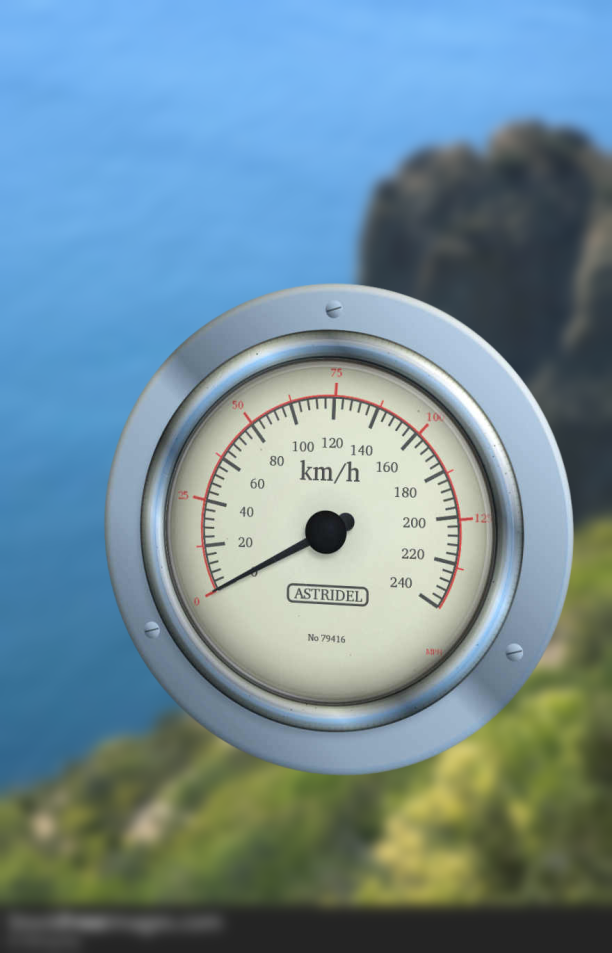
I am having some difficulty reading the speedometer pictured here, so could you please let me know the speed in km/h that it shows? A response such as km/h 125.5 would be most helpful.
km/h 0
